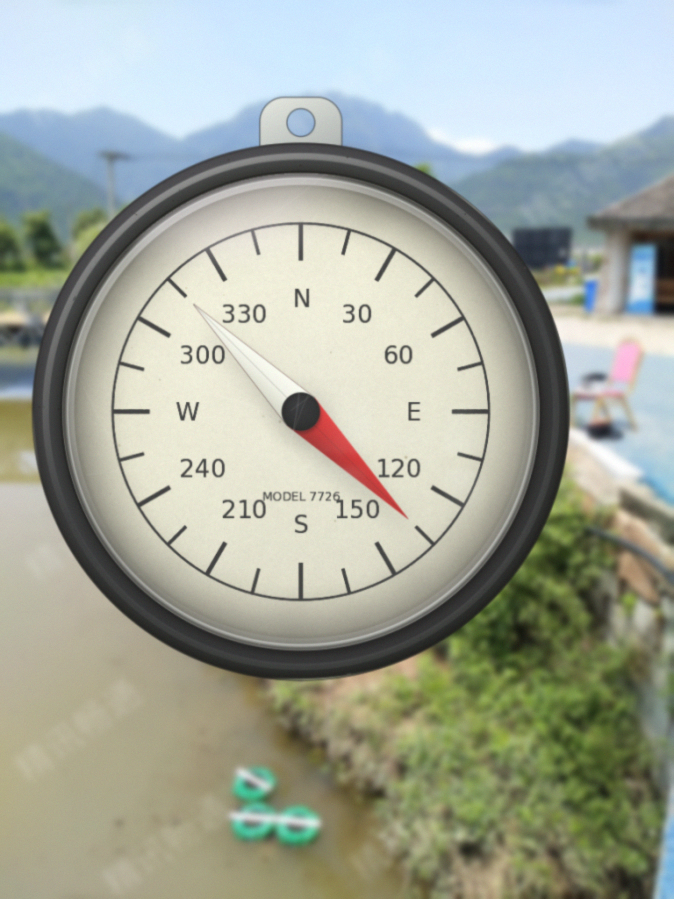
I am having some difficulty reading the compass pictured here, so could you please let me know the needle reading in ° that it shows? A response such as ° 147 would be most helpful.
° 135
